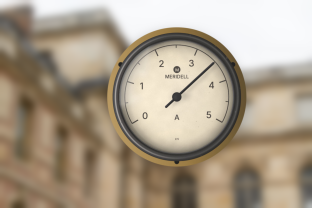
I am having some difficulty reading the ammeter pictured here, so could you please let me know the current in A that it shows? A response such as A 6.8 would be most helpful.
A 3.5
